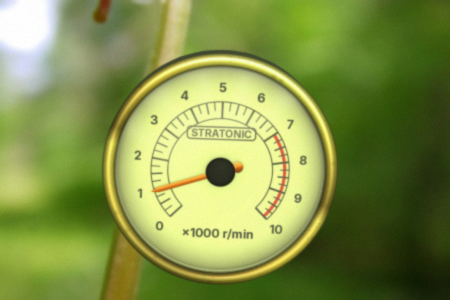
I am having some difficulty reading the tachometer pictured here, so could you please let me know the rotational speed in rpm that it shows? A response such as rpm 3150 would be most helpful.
rpm 1000
